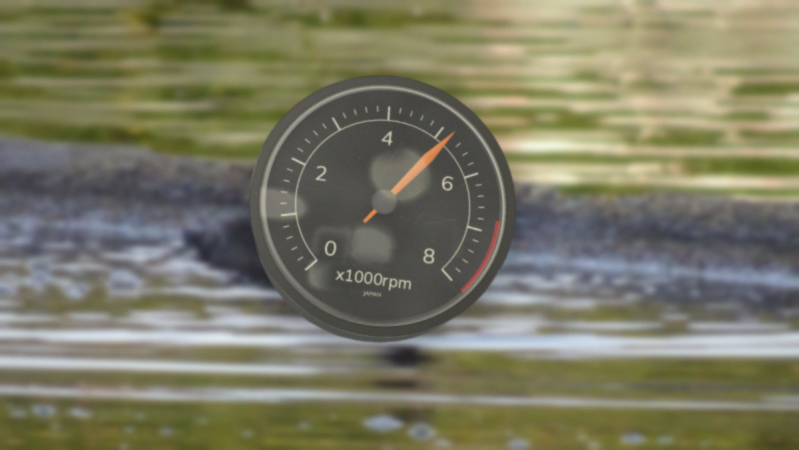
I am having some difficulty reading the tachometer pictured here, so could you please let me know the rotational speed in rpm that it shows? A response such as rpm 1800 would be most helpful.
rpm 5200
